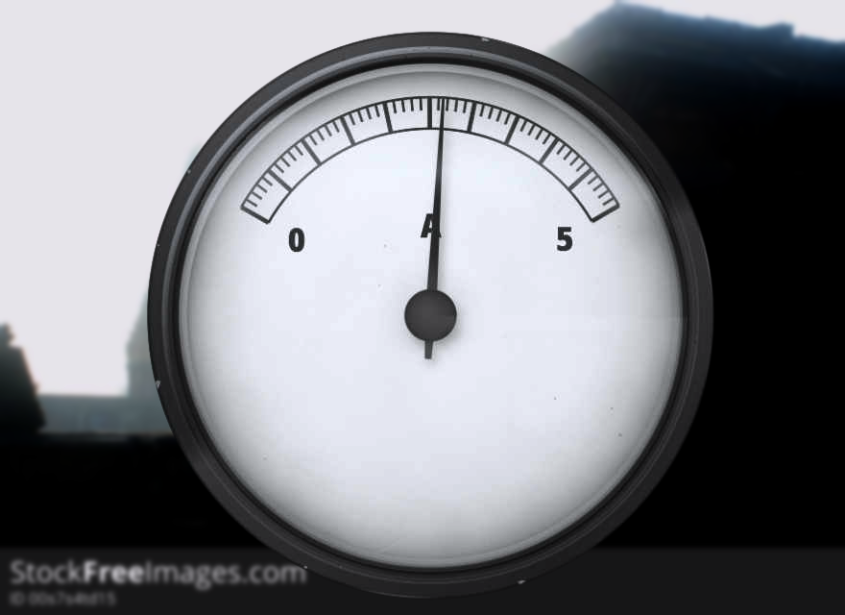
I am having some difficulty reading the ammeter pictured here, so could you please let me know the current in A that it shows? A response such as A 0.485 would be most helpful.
A 2.65
